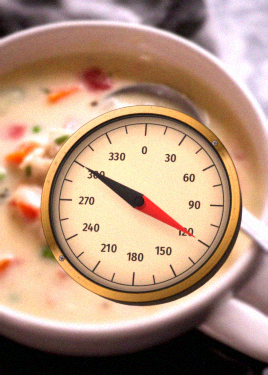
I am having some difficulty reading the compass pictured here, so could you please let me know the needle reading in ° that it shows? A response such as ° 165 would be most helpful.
° 120
